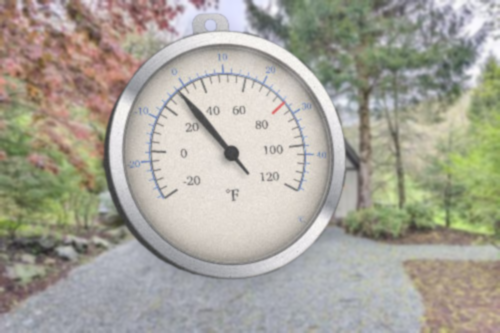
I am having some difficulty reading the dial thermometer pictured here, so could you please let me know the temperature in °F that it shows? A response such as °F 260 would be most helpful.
°F 28
